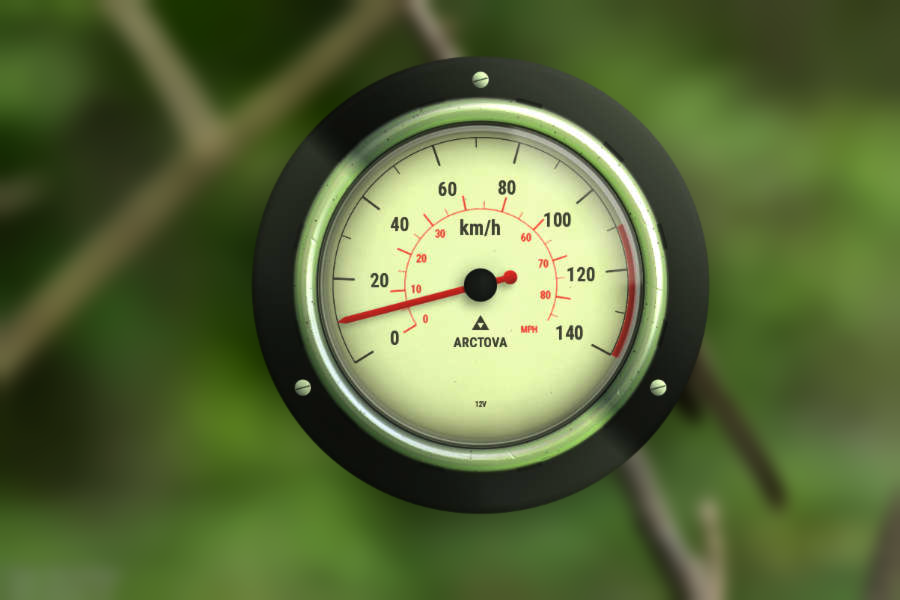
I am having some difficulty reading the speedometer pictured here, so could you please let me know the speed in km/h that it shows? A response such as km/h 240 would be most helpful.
km/h 10
